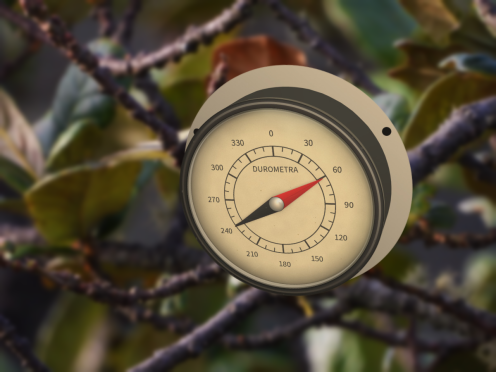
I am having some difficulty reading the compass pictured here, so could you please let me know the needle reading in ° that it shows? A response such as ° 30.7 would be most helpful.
° 60
